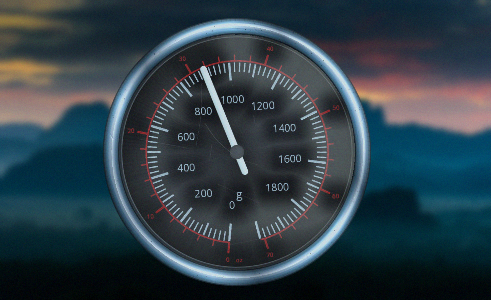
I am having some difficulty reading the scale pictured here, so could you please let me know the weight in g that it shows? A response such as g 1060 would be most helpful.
g 900
